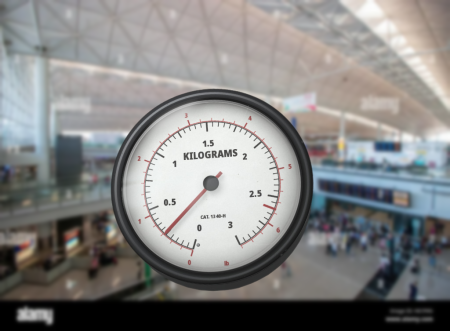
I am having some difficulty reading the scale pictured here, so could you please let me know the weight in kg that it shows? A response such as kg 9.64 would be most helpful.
kg 0.25
